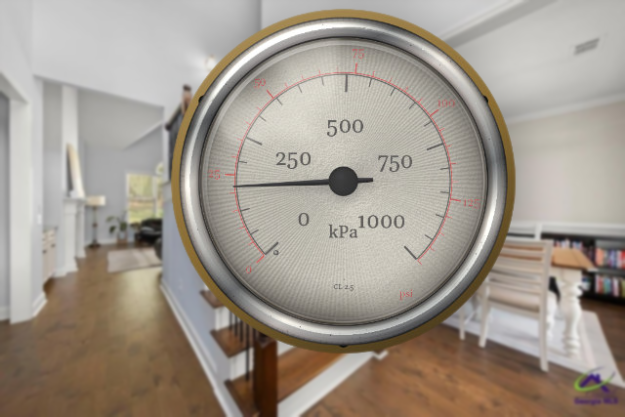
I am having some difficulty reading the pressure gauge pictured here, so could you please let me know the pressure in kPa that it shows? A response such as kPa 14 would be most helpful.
kPa 150
